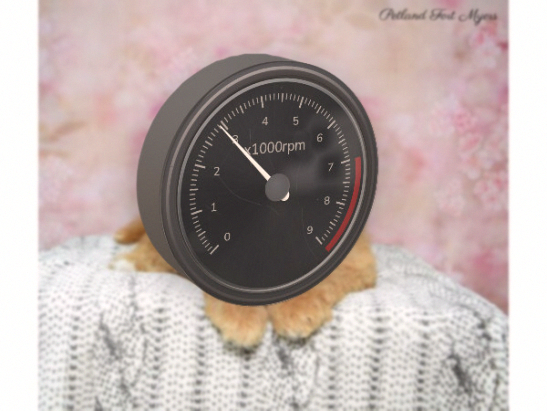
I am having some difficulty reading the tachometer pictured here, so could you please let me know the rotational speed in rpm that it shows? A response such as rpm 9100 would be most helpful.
rpm 2900
